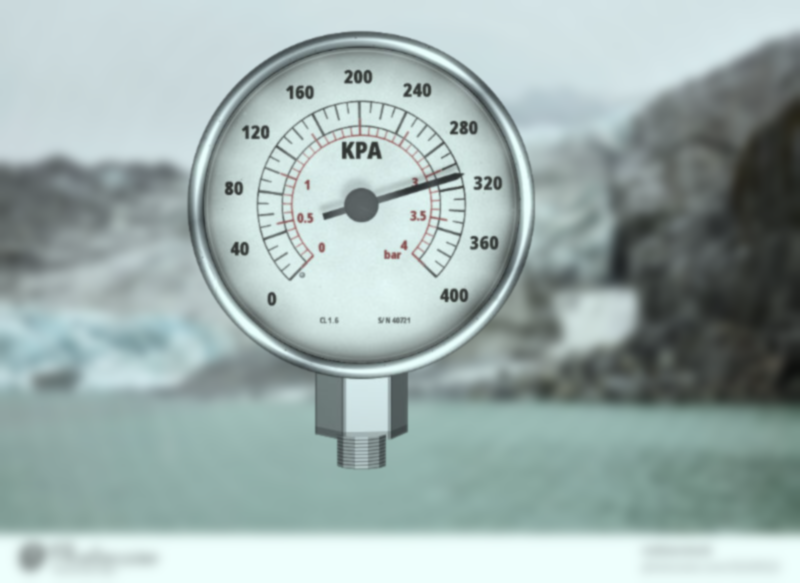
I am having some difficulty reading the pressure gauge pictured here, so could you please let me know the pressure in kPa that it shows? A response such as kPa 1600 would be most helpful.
kPa 310
